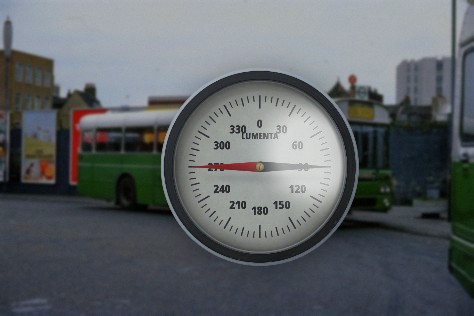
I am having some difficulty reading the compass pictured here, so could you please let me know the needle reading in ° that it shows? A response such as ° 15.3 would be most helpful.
° 270
